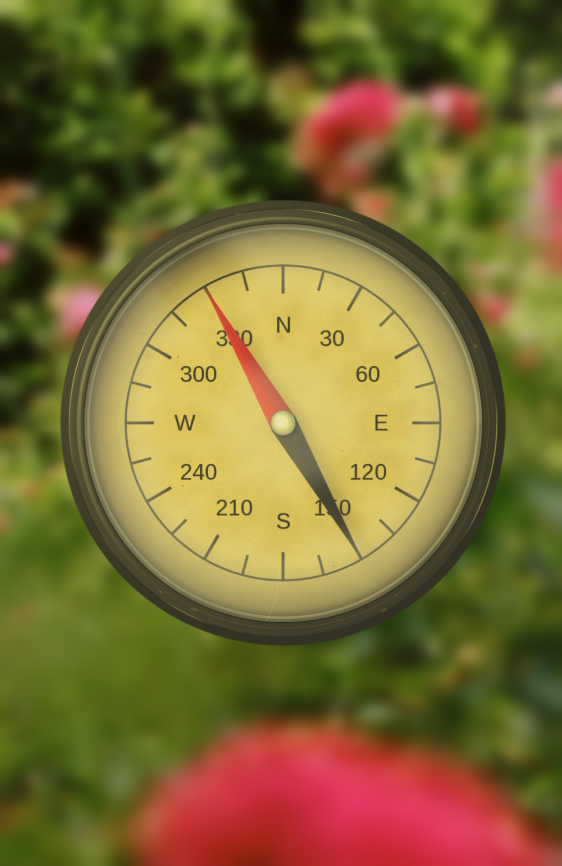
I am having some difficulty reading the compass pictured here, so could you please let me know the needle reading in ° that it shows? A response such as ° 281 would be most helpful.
° 330
